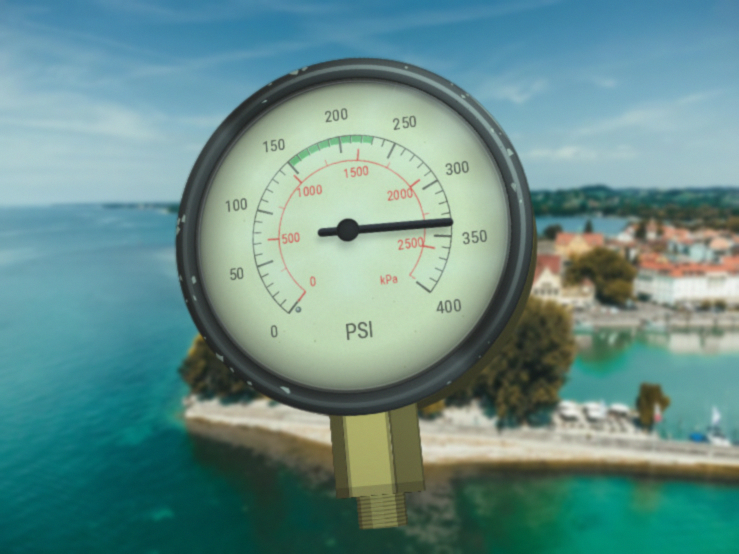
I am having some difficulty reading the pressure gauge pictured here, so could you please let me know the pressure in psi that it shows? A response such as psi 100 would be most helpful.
psi 340
